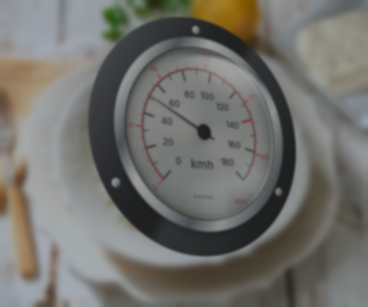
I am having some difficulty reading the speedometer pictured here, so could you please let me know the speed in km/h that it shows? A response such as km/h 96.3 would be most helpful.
km/h 50
